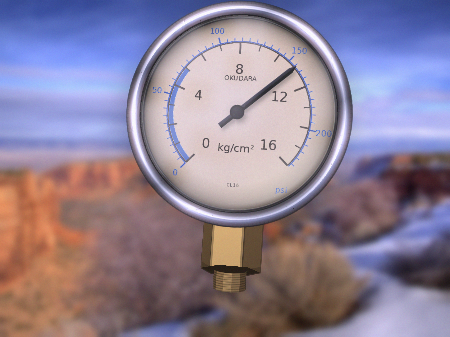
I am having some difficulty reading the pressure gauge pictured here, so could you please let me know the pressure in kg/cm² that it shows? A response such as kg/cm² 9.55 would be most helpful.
kg/cm² 11
